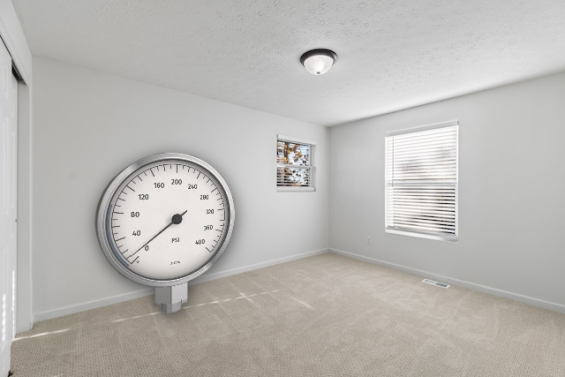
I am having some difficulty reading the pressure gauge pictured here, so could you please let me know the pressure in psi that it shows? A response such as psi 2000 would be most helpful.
psi 10
